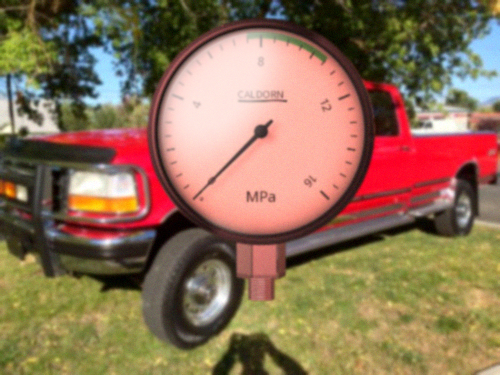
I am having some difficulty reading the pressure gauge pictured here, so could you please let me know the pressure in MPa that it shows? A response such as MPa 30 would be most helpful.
MPa 0
